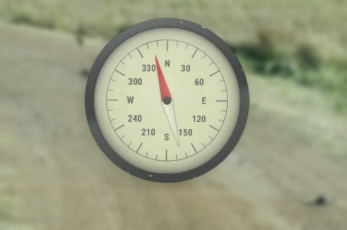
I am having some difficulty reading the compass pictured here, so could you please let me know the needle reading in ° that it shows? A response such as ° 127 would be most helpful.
° 345
